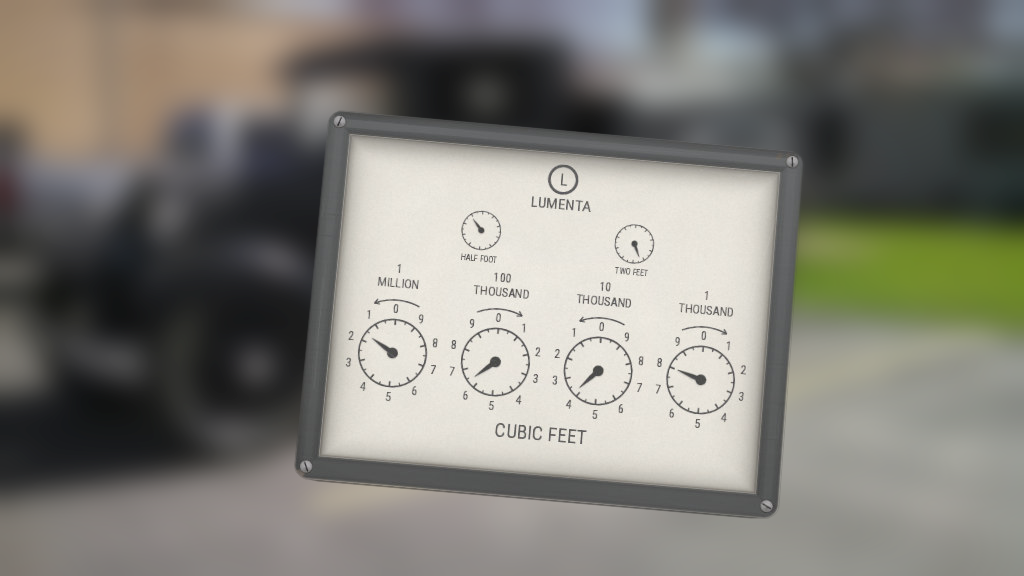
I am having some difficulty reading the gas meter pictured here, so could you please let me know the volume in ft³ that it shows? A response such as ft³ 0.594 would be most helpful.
ft³ 163800
